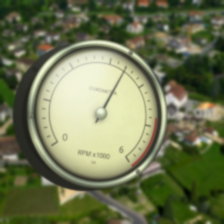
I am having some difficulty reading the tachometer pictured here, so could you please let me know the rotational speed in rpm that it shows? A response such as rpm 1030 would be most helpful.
rpm 3400
